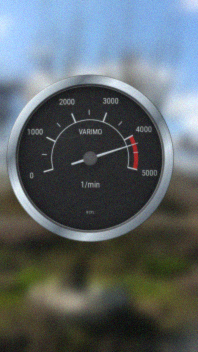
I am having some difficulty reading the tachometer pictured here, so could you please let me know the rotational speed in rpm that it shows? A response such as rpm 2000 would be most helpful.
rpm 4250
